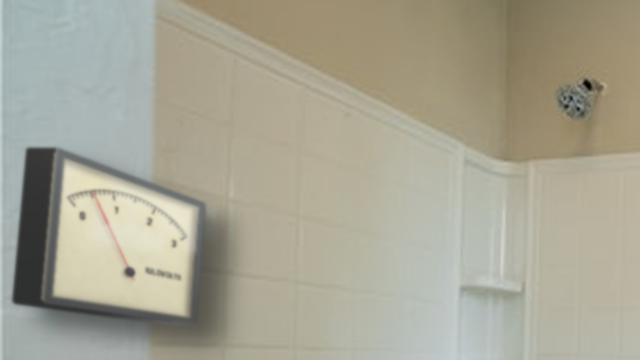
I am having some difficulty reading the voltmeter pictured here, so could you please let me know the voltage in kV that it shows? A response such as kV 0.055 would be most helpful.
kV 0.5
